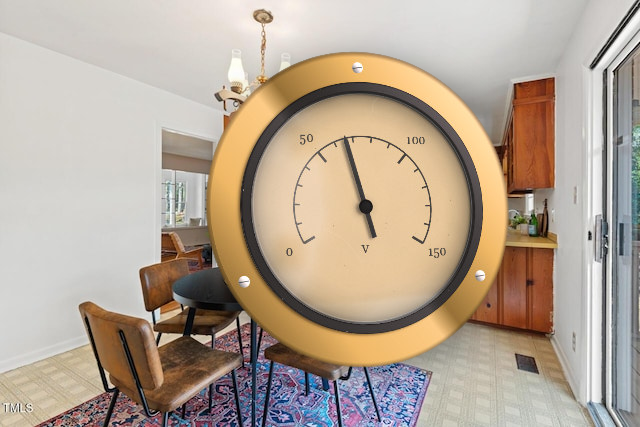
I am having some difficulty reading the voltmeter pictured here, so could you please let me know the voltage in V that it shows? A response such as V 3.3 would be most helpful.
V 65
